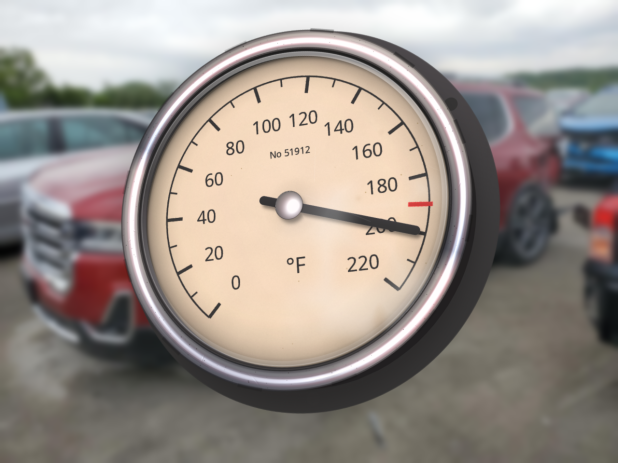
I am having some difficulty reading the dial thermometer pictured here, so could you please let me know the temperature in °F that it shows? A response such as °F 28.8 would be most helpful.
°F 200
